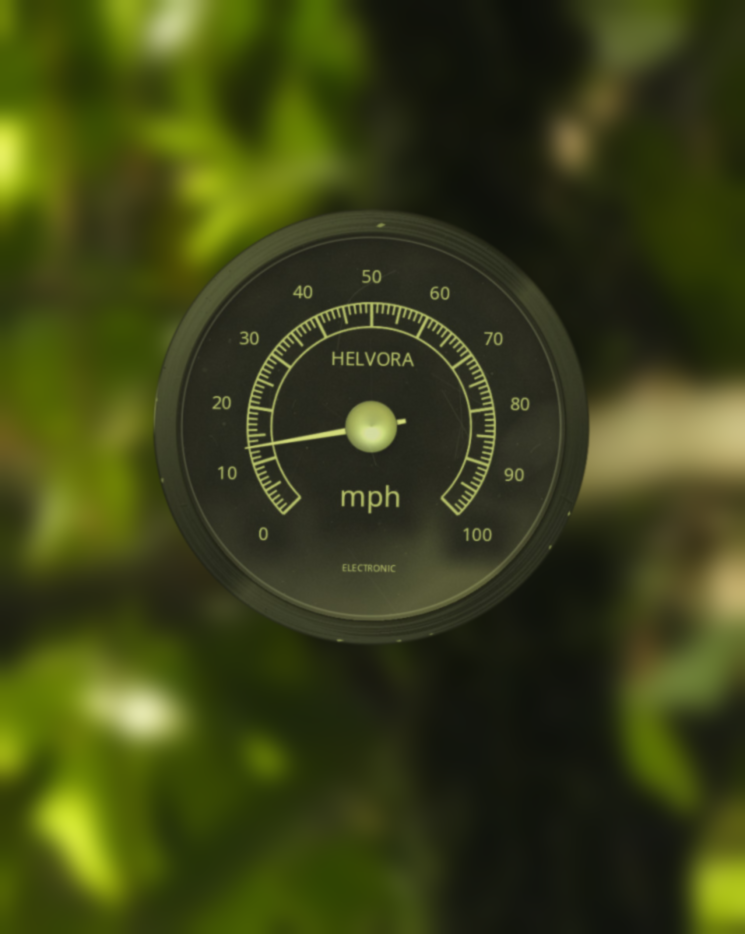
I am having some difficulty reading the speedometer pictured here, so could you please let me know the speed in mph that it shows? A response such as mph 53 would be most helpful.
mph 13
